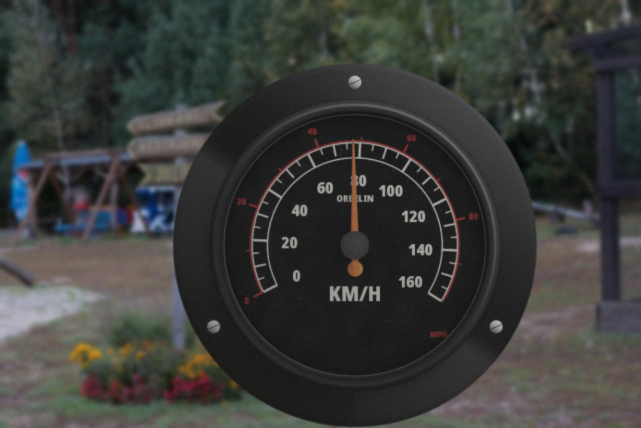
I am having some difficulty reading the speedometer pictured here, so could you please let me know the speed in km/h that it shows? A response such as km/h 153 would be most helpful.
km/h 77.5
